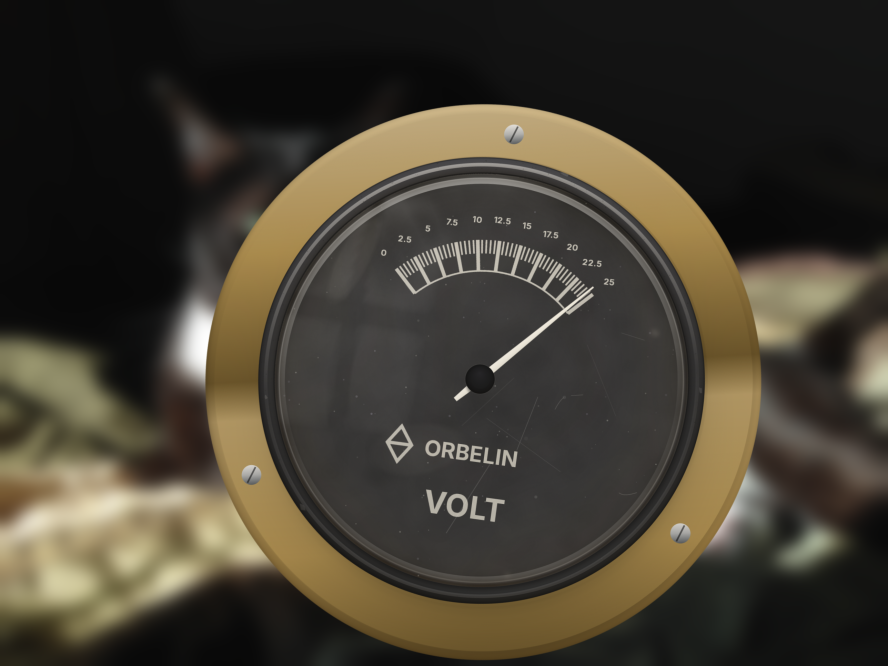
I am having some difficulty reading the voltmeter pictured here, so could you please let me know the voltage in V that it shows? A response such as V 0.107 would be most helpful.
V 24.5
